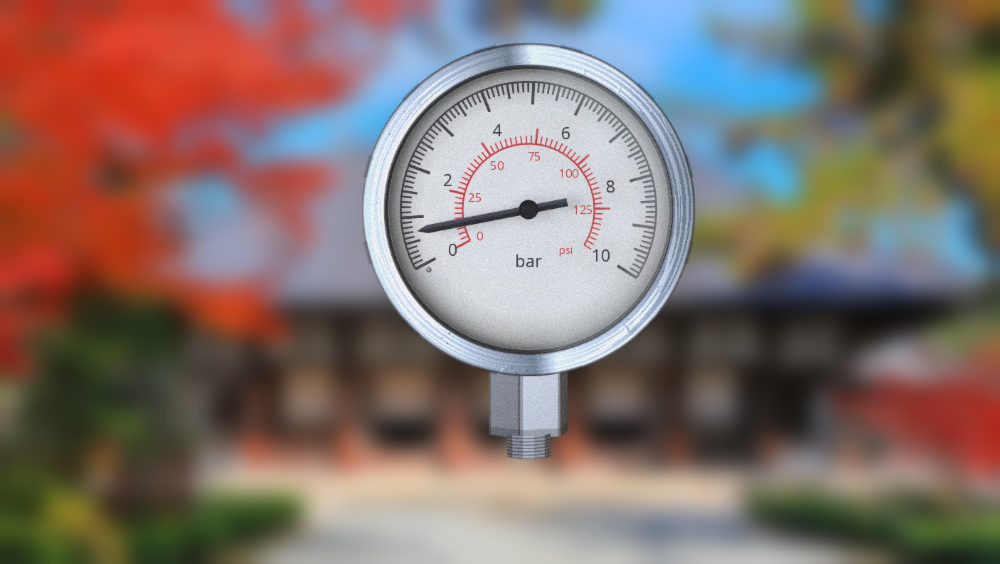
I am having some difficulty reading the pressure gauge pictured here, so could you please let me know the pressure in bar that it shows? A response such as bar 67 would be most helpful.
bar 0.7
